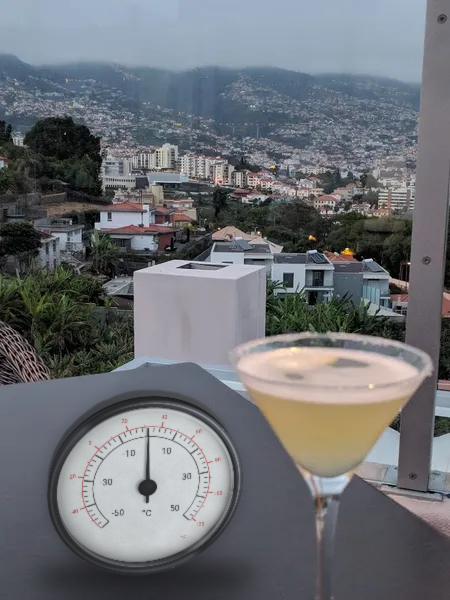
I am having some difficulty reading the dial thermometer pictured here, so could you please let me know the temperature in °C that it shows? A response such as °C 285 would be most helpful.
°C 0
